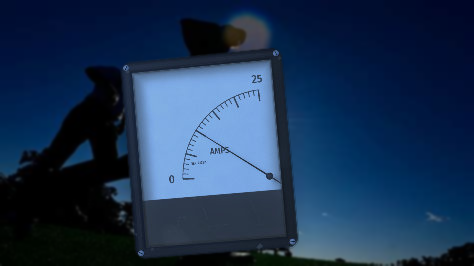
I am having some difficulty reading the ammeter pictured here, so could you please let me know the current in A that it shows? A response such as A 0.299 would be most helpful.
A 10
